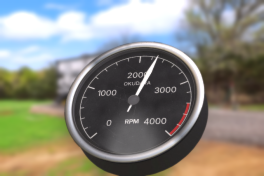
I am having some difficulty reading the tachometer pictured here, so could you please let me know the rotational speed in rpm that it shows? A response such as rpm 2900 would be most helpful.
rpm 2300
